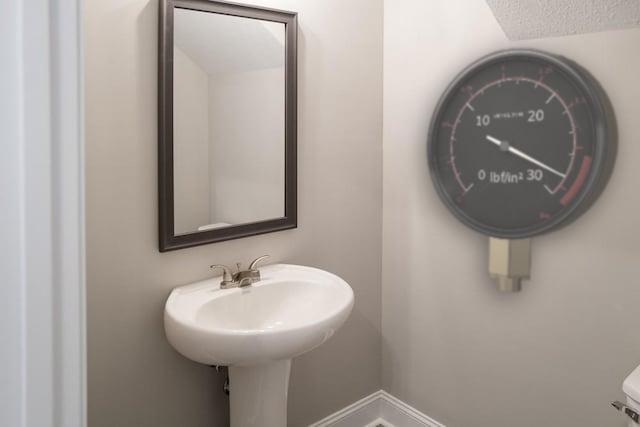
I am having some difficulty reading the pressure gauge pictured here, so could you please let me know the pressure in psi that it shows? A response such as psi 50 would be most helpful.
psi 28
